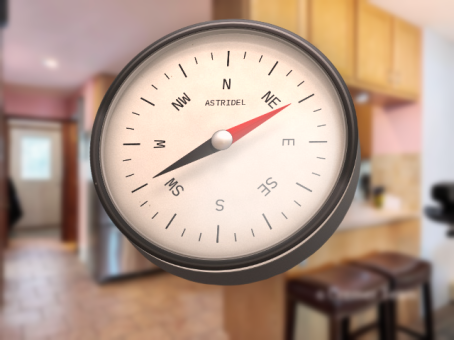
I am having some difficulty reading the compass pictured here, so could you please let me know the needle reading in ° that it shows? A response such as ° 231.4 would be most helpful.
° 60
